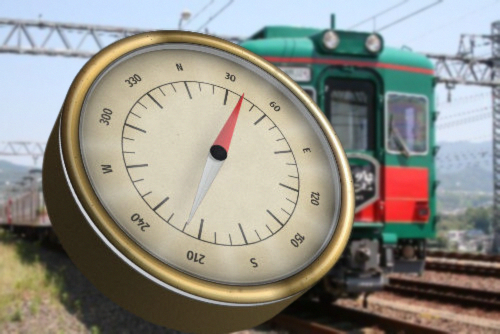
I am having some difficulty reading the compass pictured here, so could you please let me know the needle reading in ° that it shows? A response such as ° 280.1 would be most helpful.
° 40
